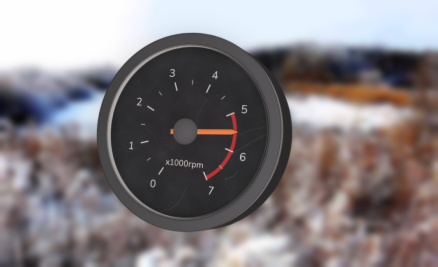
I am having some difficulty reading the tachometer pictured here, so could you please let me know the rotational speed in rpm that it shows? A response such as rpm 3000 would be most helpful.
rpm 5500
